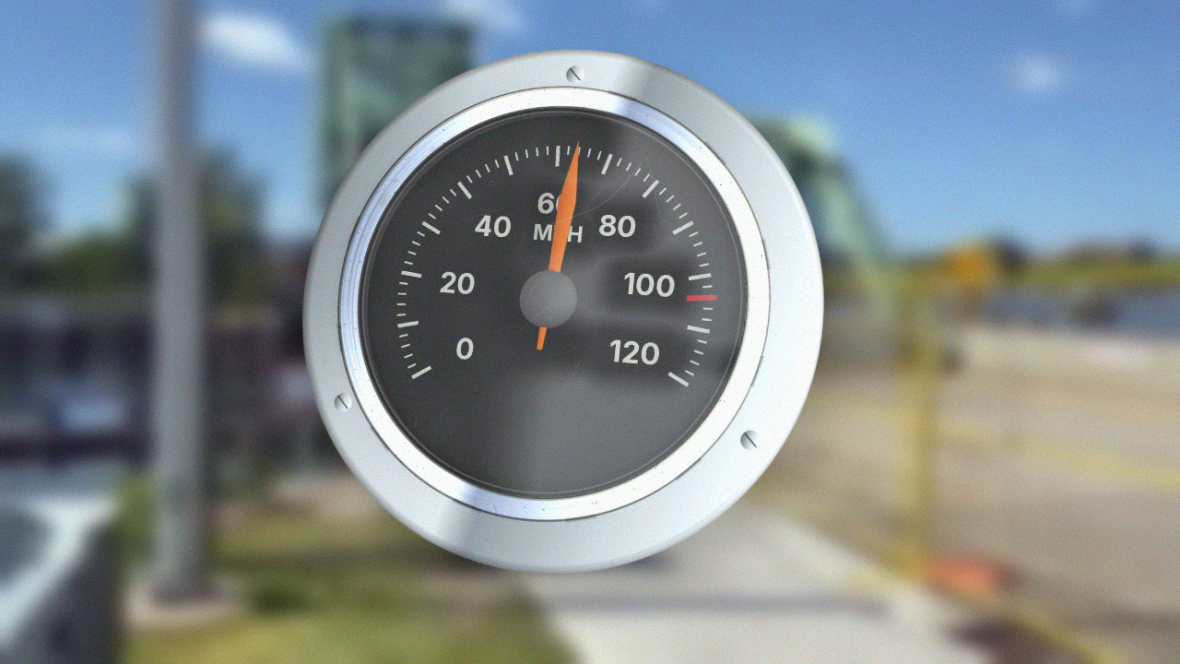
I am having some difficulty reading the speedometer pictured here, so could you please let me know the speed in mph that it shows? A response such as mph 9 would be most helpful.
mph 64
